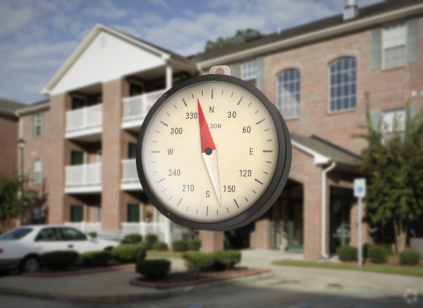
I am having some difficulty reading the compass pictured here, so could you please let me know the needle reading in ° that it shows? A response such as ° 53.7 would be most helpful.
° 345
